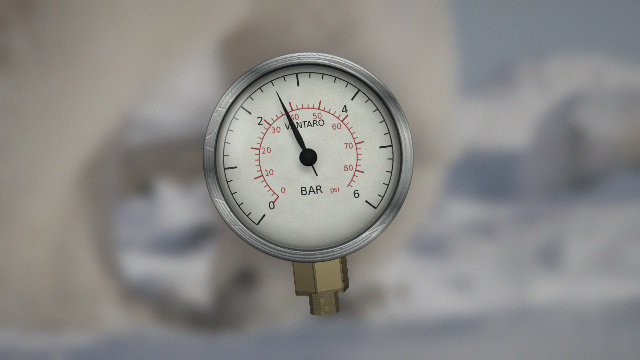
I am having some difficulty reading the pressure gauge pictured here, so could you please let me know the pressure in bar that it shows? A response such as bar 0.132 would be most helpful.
bar 2.6
